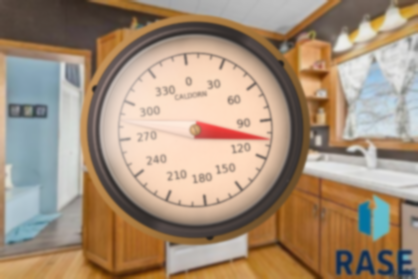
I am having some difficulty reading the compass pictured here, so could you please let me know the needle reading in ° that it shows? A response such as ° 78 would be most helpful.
° 105
